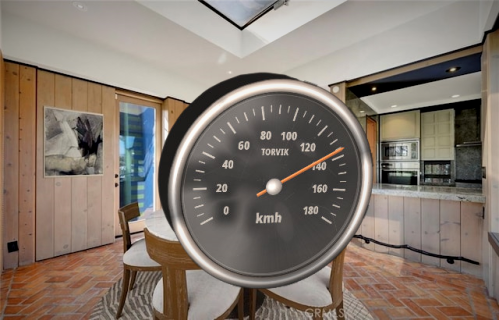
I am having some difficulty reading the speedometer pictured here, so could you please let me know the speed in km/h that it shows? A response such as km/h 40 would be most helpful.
km/h 135
